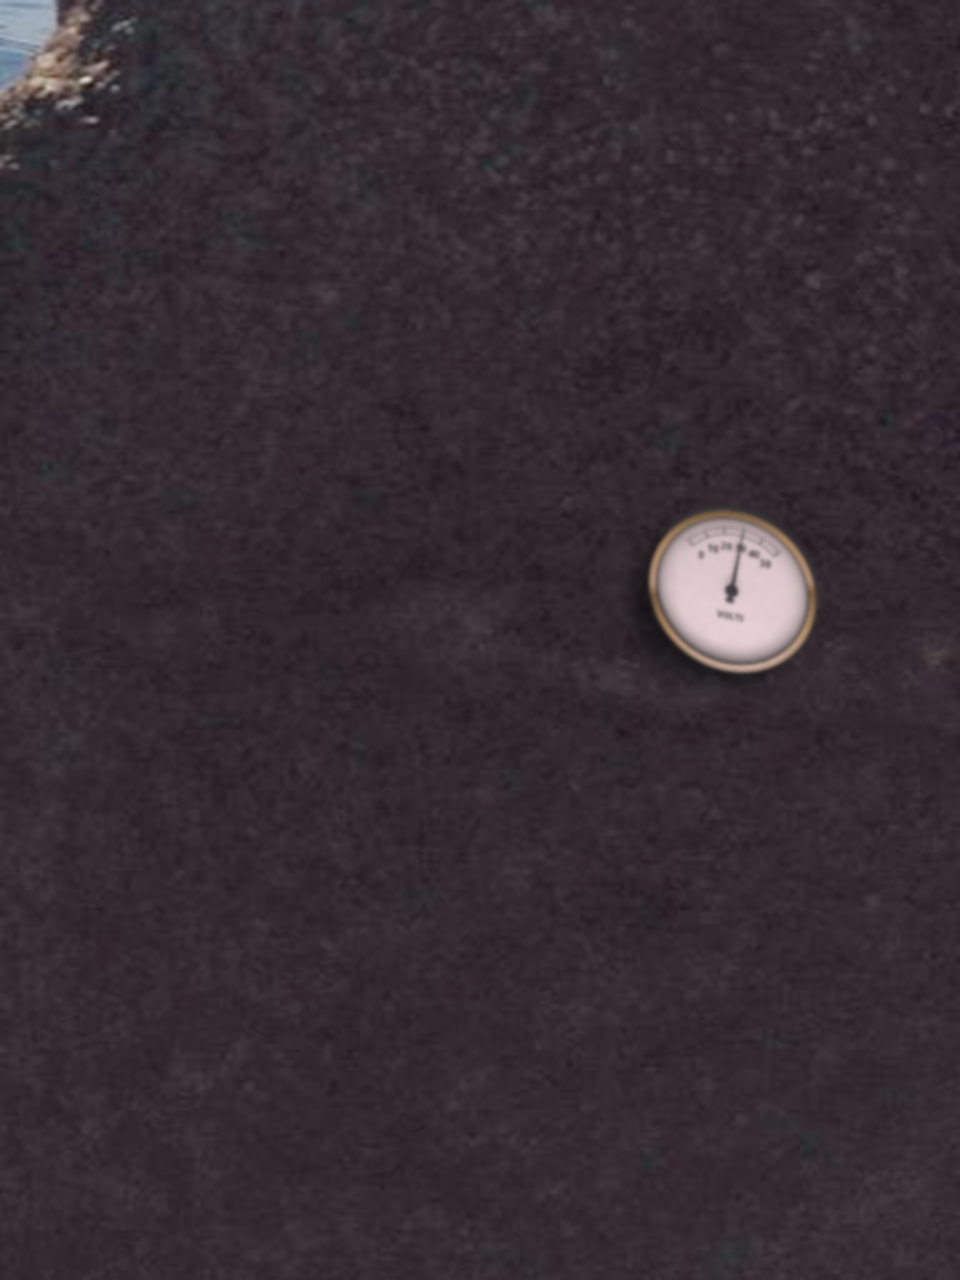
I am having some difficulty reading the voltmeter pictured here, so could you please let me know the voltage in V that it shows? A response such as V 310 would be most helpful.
V 30
